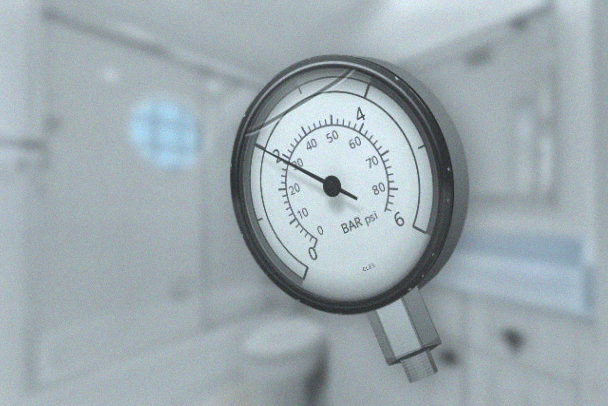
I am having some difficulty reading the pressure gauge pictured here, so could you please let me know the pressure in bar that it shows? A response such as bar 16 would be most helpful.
bar 2
